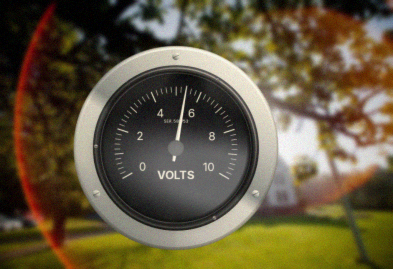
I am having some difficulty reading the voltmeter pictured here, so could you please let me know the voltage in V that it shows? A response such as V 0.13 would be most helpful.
V 5.4
